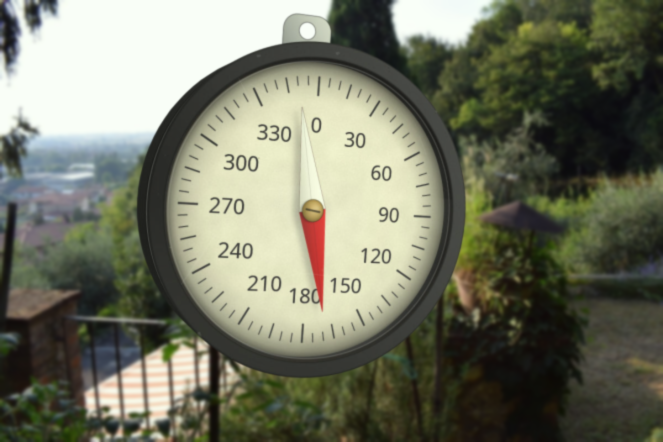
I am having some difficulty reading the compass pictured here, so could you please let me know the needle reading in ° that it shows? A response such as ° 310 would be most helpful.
° 170
